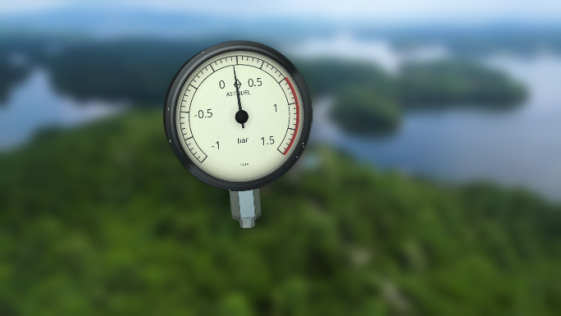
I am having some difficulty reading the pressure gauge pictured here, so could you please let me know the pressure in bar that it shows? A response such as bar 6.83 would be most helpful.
bar 0.2
